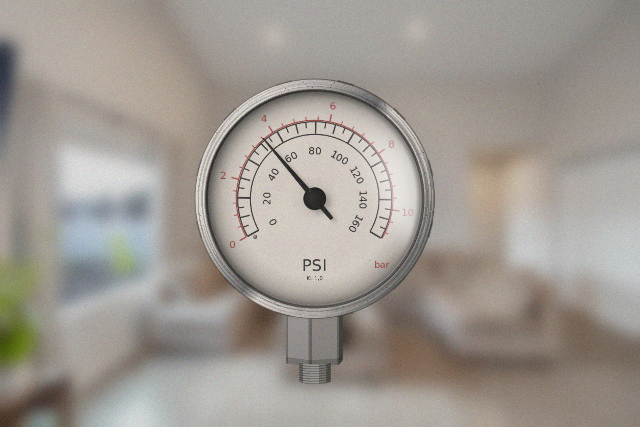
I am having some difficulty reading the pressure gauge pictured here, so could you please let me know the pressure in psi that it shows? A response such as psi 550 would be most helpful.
psi 52.5
